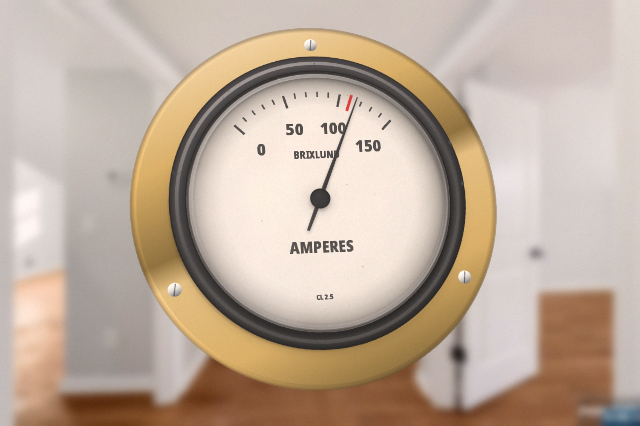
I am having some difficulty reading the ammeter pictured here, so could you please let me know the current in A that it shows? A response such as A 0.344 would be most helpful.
A 115
